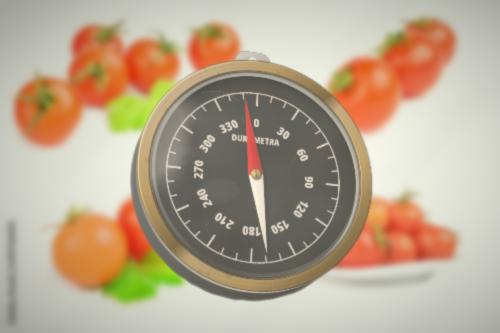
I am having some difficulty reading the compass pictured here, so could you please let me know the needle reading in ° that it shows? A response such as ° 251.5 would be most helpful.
° 350
